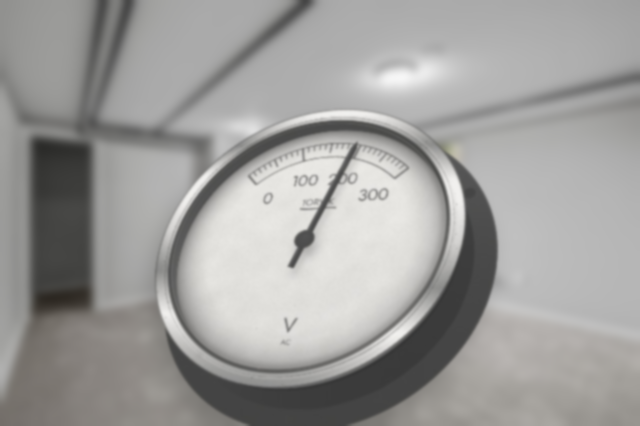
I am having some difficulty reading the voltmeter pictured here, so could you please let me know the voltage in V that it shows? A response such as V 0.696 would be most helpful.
V 200
